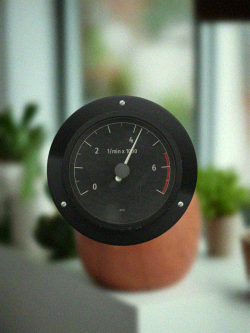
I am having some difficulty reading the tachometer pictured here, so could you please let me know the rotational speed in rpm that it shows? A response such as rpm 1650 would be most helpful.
rpm 4250
